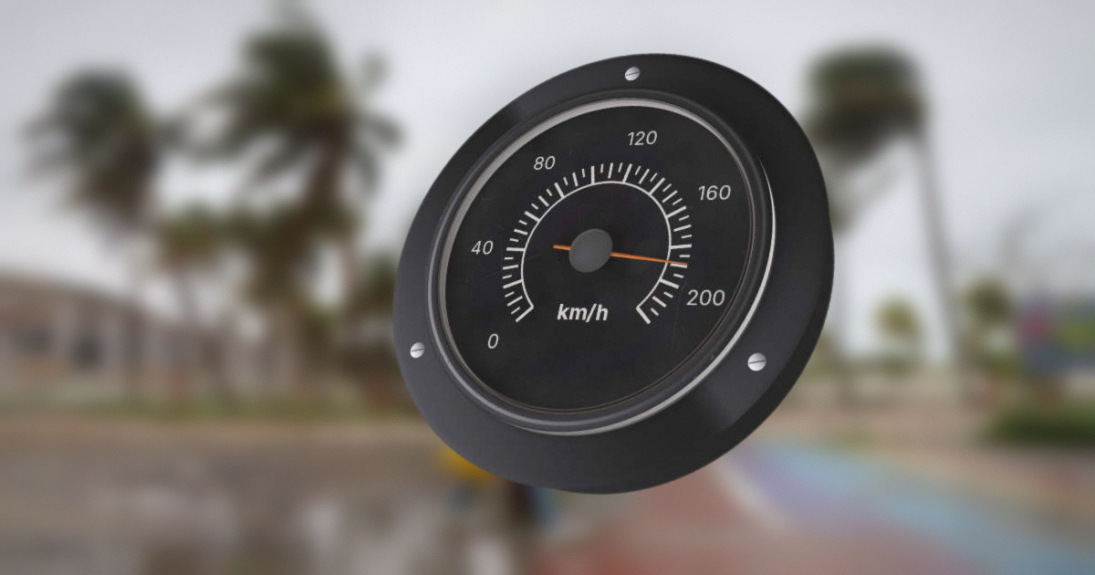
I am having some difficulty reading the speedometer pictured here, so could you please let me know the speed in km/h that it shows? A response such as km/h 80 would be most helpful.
km/h 190
